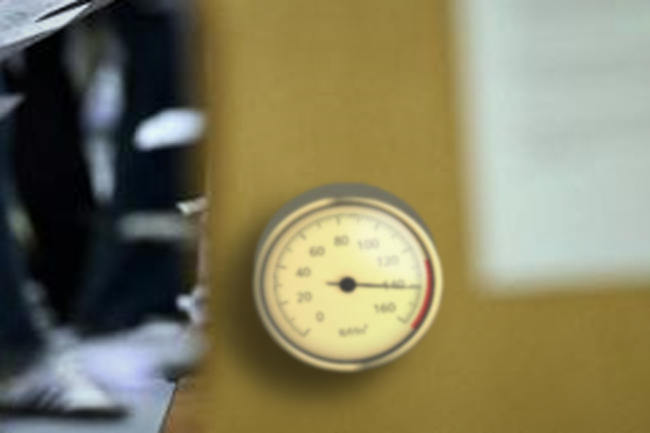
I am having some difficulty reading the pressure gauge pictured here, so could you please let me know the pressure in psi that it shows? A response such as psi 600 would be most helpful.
psi 140
